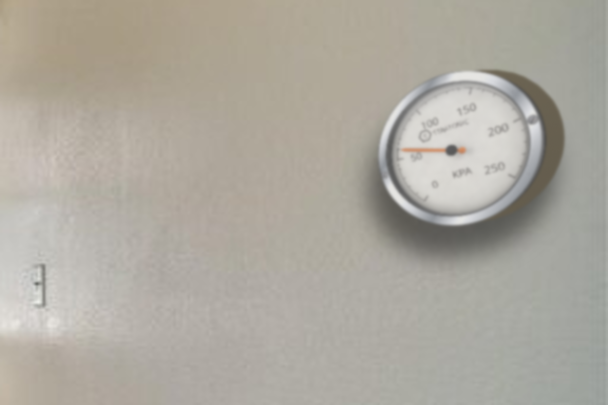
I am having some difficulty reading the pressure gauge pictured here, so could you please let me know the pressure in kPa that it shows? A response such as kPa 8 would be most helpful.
kPa 60
